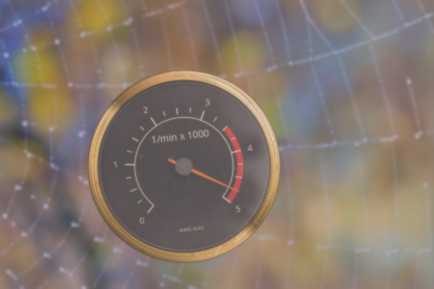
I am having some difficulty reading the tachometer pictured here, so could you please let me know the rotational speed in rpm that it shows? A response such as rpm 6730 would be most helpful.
rpm 4750
